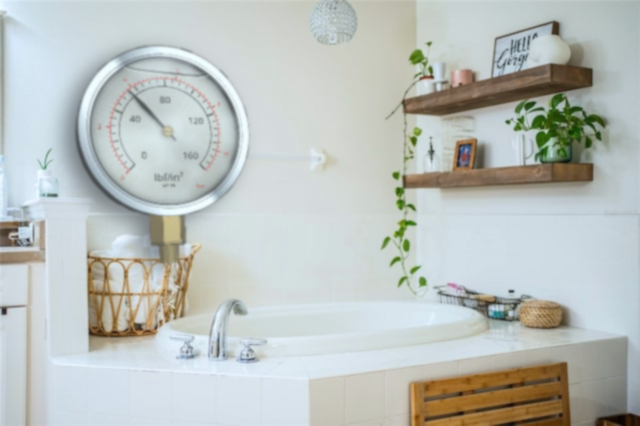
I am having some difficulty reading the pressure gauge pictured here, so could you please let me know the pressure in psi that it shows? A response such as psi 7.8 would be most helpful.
psi 55
